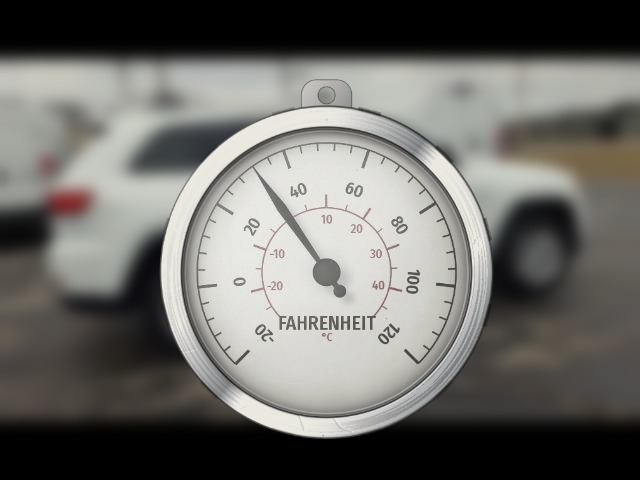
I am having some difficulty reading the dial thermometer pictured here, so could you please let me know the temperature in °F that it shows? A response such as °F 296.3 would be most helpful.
°F 32
